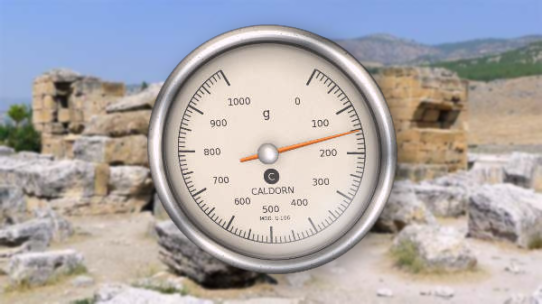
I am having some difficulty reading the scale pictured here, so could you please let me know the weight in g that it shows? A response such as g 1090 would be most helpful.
g 150
